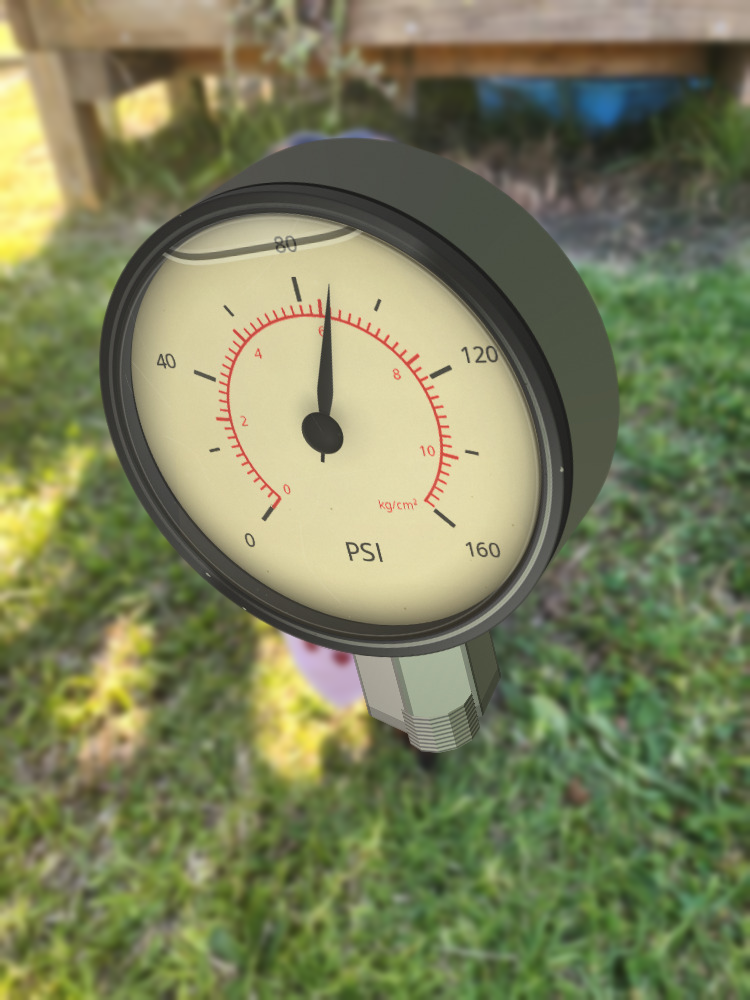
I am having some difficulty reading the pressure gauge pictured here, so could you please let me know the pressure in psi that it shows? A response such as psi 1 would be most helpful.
psi 90
